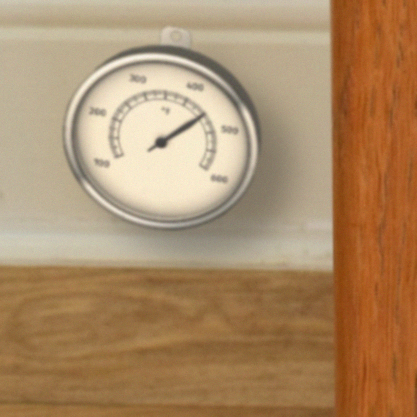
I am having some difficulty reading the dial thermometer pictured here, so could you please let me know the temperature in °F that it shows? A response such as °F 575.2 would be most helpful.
°F 450
